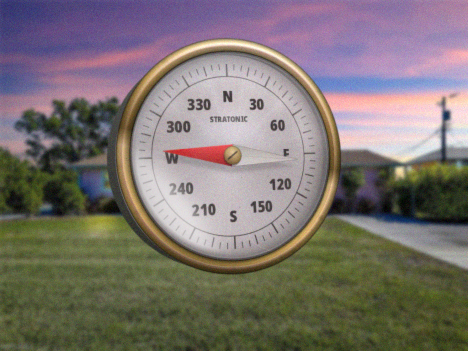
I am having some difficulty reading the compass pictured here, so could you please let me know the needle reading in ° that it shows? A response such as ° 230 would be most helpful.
° 275
